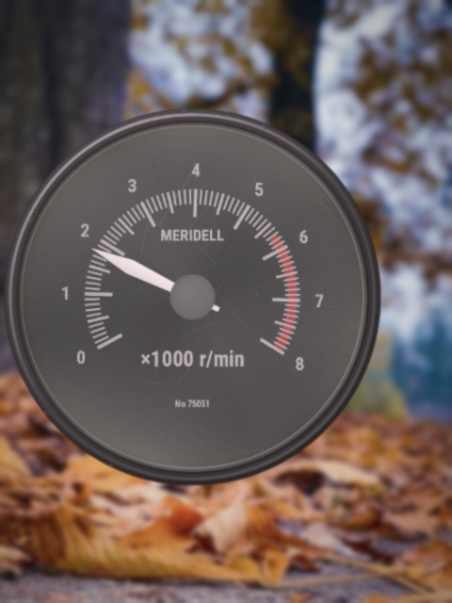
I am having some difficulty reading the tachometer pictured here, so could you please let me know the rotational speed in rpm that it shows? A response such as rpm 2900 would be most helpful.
rpm 1800
